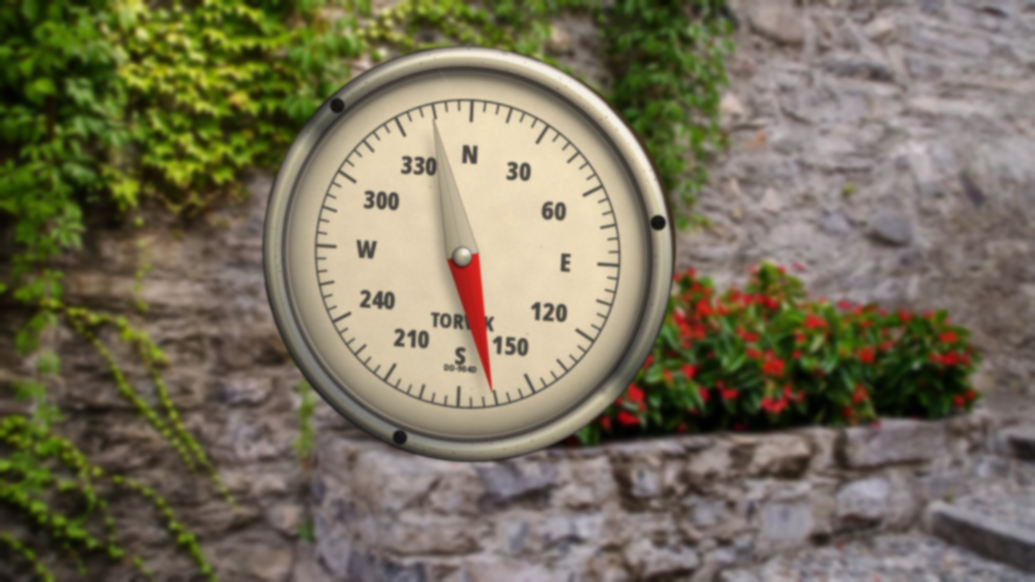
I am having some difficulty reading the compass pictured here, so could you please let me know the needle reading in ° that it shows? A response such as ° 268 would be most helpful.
° 165
